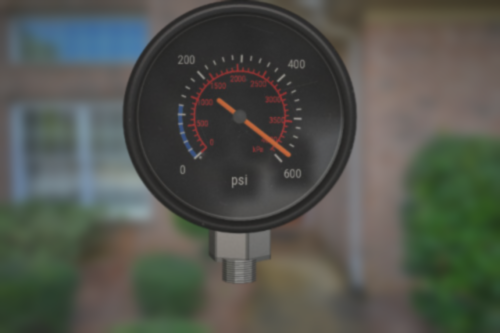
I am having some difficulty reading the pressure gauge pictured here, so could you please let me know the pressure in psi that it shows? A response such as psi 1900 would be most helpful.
psi 580
